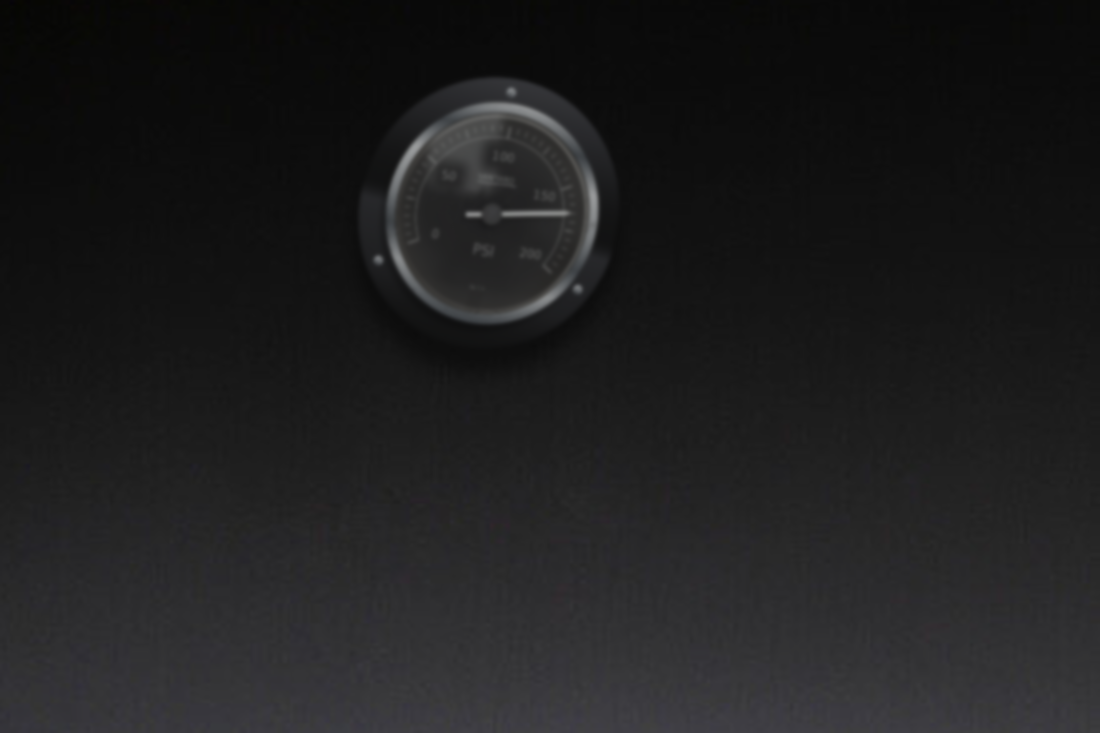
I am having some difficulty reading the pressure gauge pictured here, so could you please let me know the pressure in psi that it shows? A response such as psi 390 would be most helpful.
psi 165
